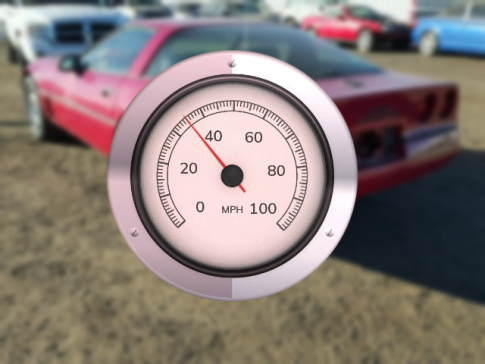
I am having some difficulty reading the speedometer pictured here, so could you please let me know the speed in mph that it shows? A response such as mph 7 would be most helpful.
mph 35
